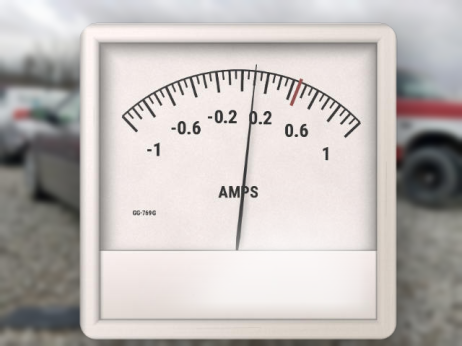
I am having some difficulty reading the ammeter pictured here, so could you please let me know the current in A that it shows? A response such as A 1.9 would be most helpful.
A 0.1
